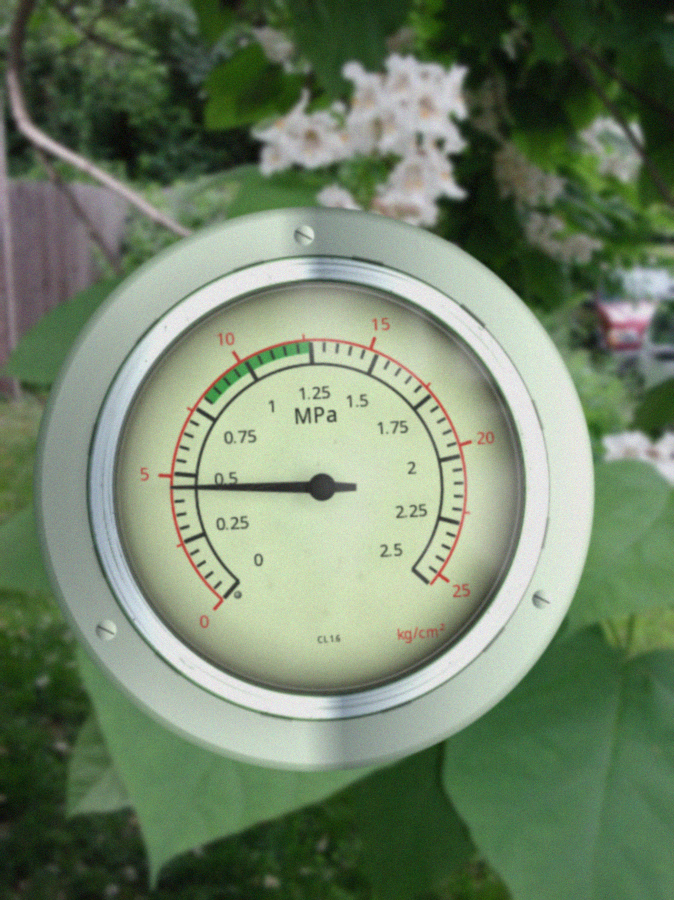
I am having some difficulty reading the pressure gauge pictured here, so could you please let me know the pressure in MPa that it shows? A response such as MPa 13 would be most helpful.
MPa 0.45
